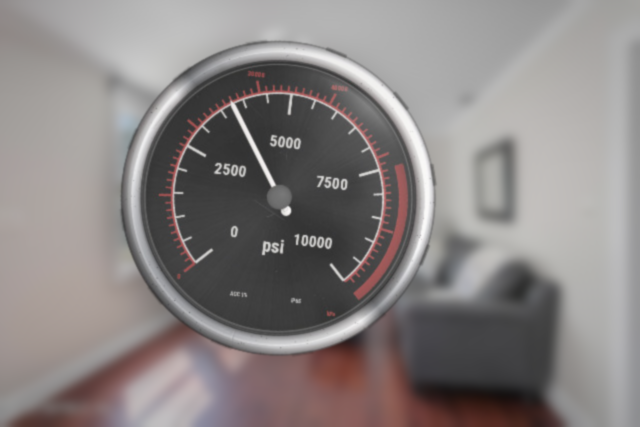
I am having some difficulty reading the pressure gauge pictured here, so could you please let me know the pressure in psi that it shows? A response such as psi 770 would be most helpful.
psi 3750
